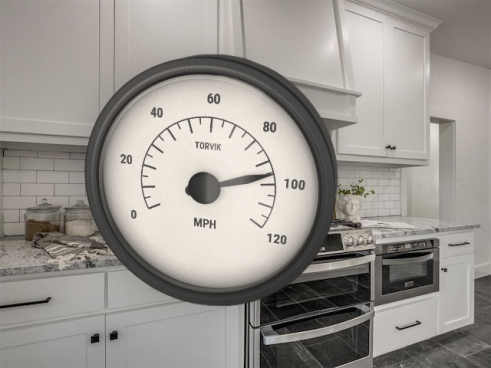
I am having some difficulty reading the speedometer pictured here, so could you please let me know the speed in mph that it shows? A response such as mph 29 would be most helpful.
mph 95
